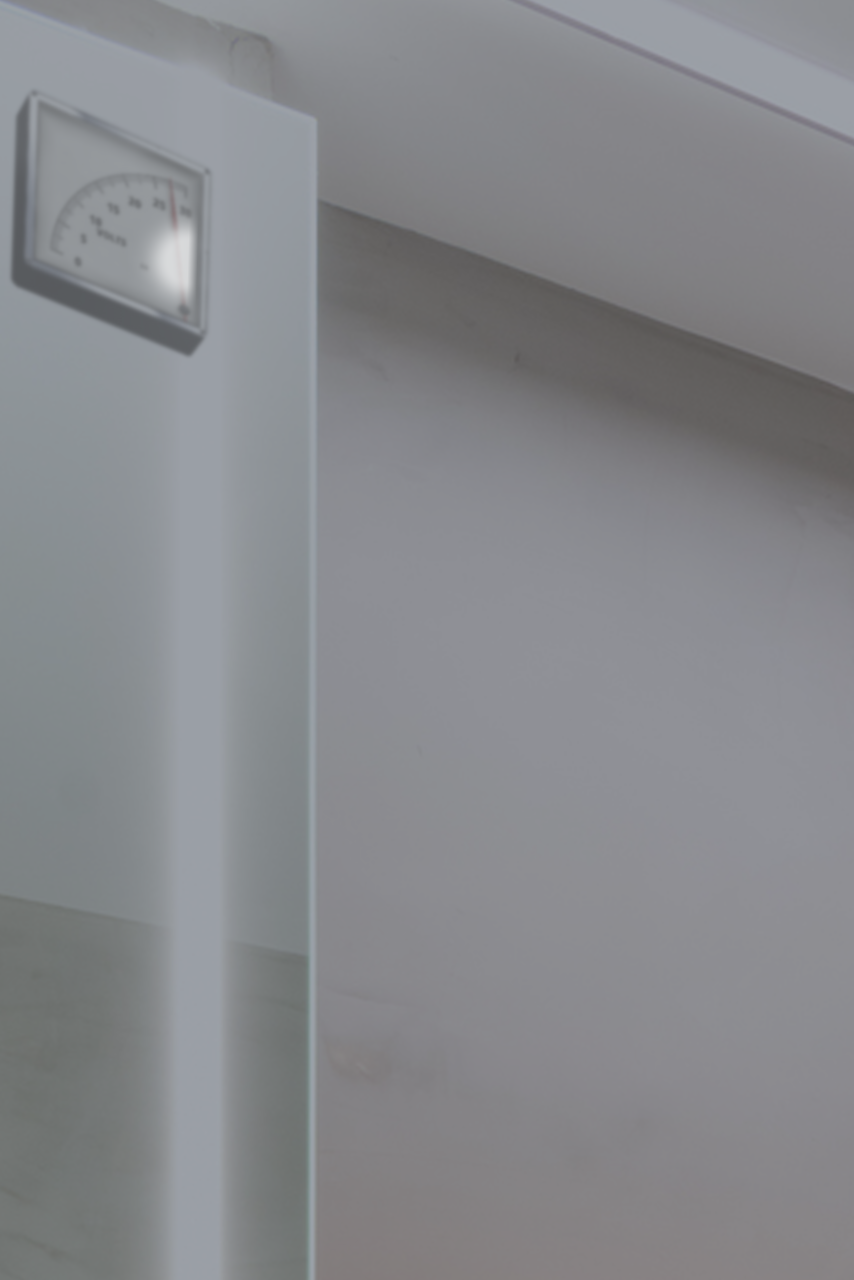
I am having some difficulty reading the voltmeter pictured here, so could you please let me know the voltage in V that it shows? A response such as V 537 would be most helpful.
V 27.5
